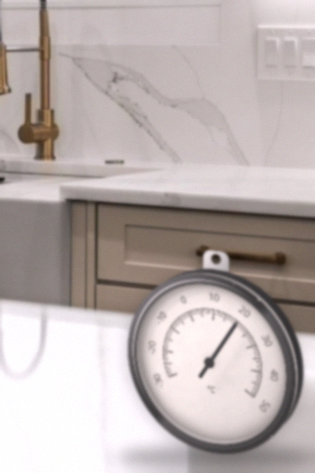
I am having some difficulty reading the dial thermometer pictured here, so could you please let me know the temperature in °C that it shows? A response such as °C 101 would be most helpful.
°C 20
